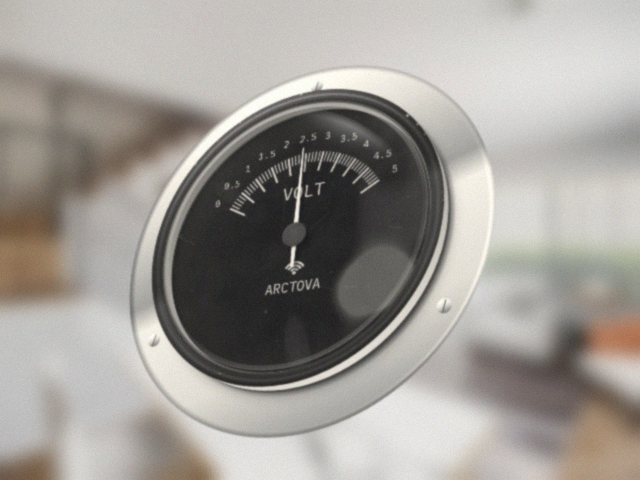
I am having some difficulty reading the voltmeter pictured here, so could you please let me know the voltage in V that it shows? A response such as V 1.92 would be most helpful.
V 2.5
